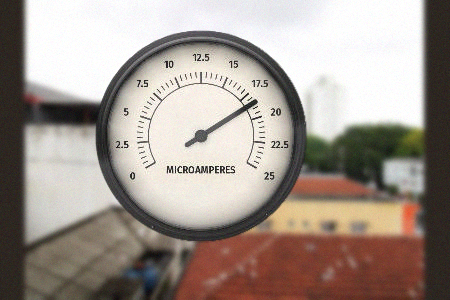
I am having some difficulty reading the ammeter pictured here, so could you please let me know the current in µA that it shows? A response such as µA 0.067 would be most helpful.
µA 18.5
